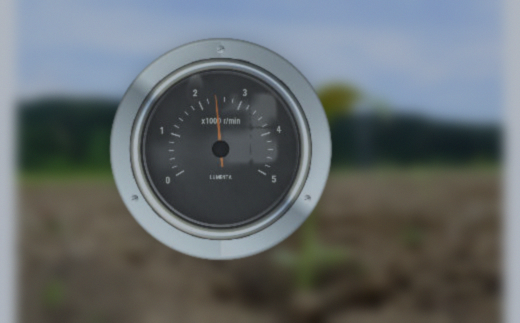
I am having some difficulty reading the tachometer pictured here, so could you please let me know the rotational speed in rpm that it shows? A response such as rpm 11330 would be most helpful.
rpm 2400
